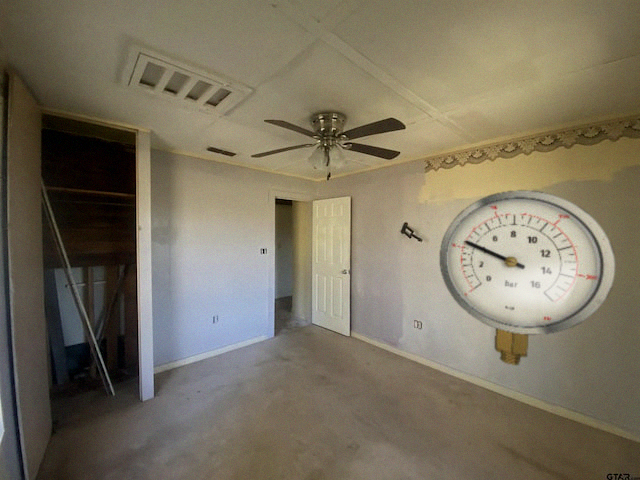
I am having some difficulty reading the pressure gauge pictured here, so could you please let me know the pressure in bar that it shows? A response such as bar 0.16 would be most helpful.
bar 4
